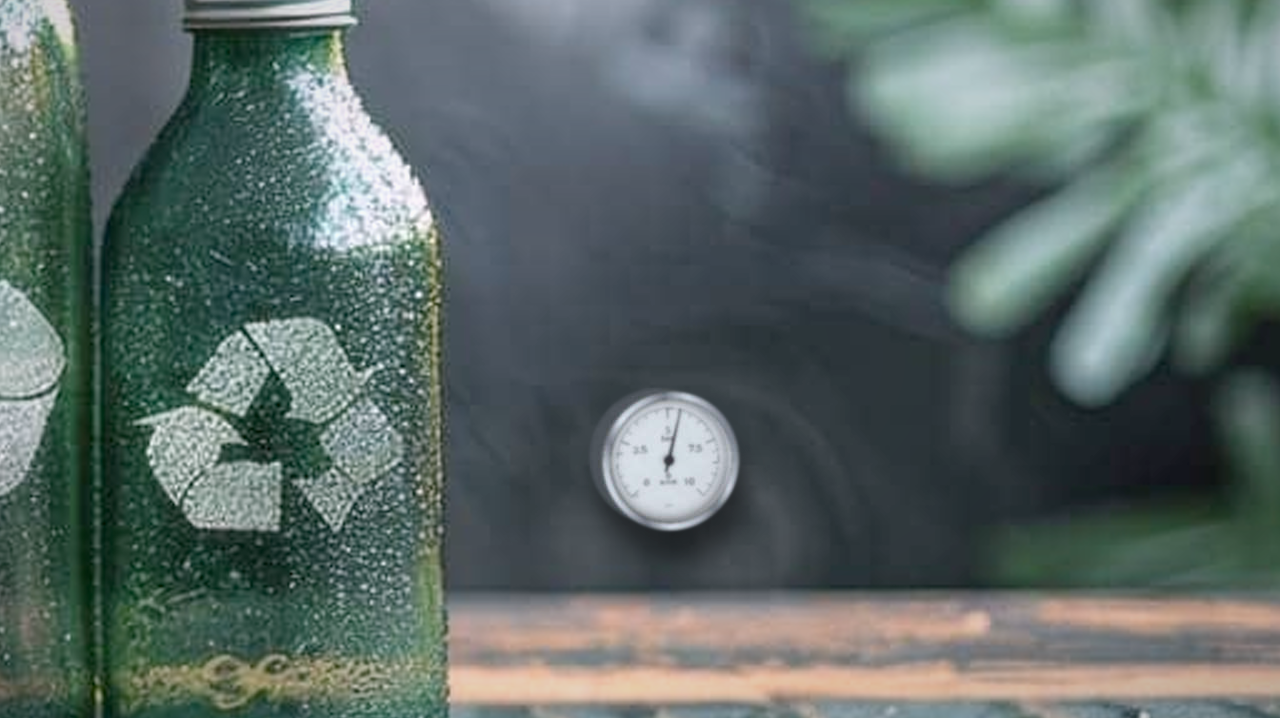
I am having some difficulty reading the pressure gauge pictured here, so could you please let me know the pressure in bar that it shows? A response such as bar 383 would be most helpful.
bar 5.5
